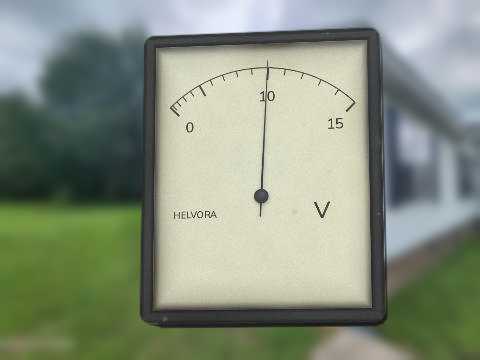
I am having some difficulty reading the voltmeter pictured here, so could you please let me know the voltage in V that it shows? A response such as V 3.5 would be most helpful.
V 10
